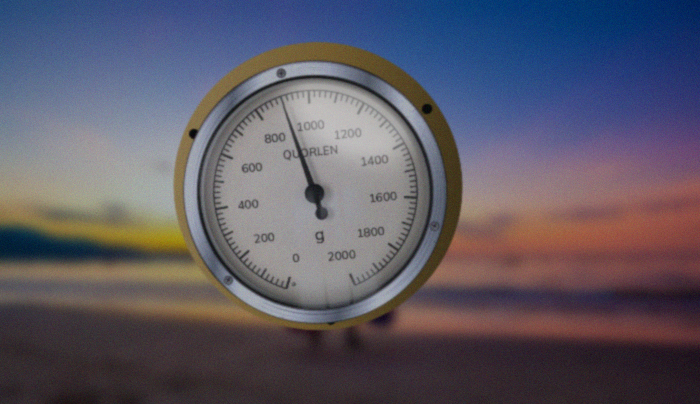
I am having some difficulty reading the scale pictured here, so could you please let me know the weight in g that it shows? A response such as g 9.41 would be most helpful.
g 900
